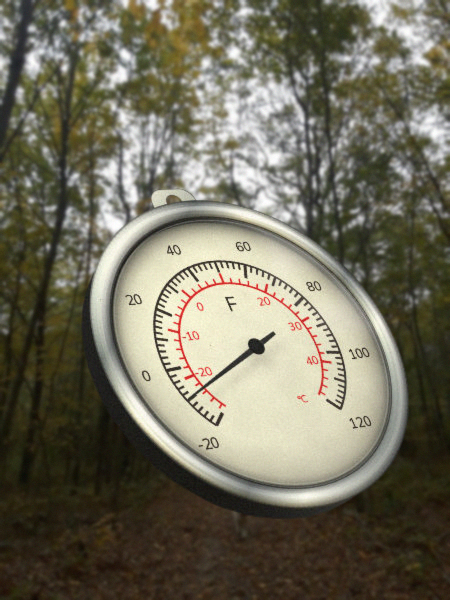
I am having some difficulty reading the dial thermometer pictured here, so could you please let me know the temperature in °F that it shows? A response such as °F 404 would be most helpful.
°F -10
